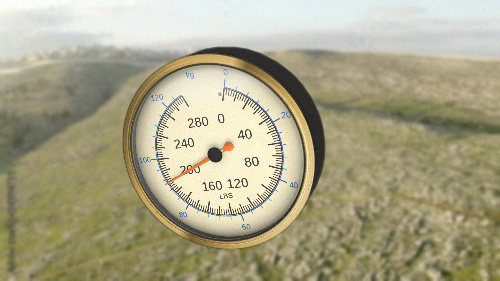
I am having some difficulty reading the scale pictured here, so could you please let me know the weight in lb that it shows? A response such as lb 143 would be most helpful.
lb 200
